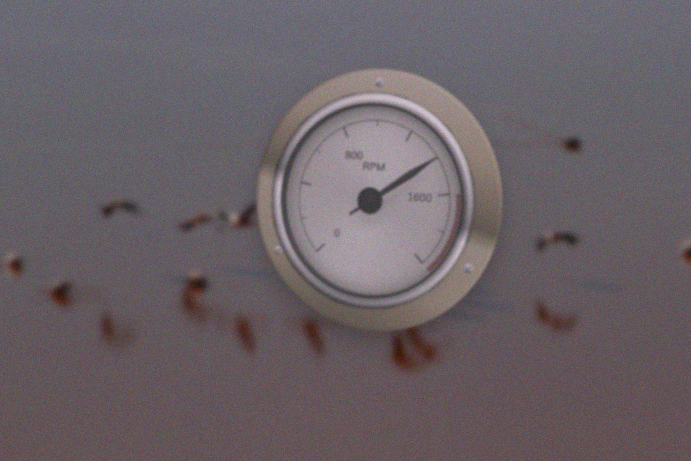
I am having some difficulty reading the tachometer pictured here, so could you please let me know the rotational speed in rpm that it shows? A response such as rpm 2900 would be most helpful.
rpm 1400
